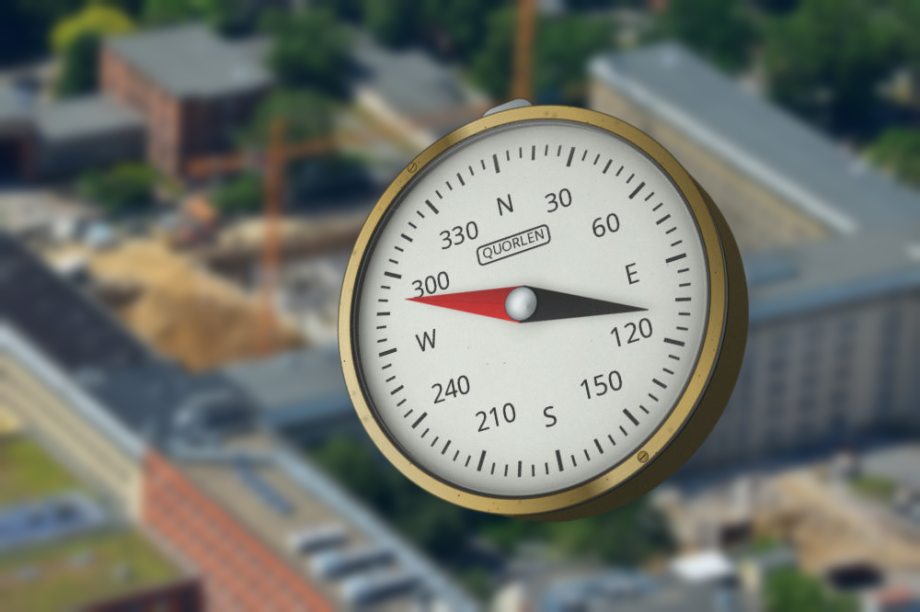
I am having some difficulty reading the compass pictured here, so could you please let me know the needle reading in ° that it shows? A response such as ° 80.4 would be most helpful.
° 290
